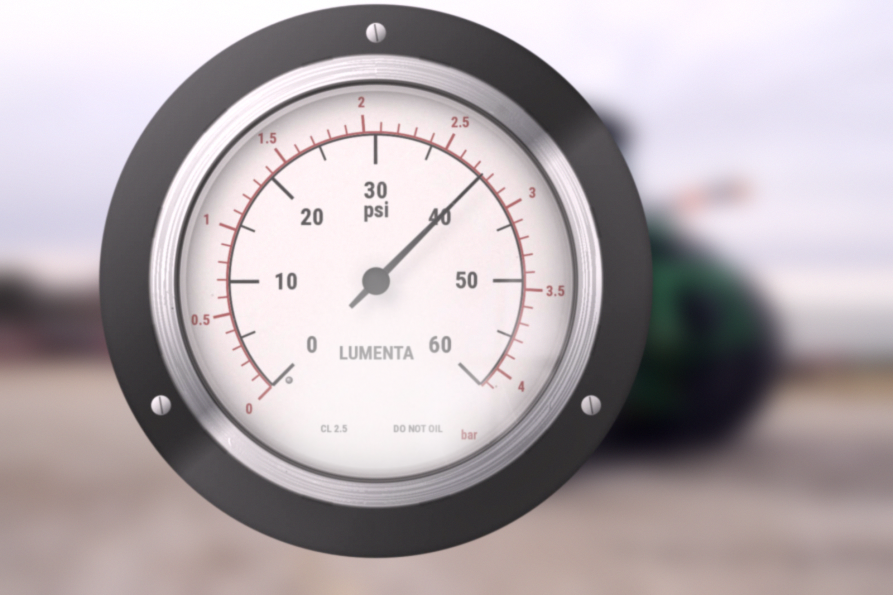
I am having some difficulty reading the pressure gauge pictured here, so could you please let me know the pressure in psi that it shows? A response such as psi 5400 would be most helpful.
psi 40
